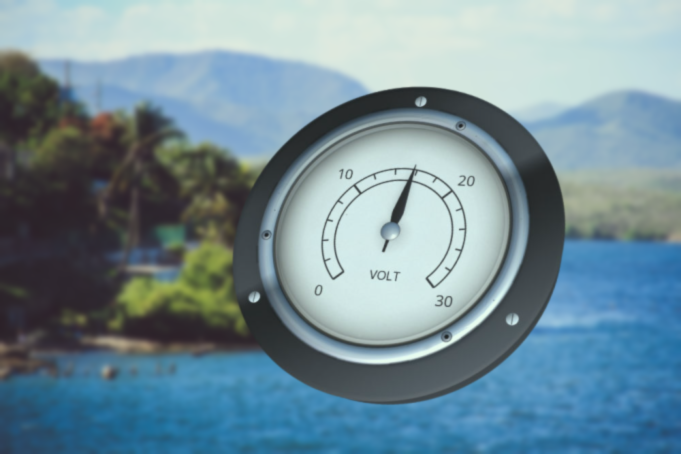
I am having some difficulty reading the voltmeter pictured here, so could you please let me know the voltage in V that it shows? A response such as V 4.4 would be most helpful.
V 16
